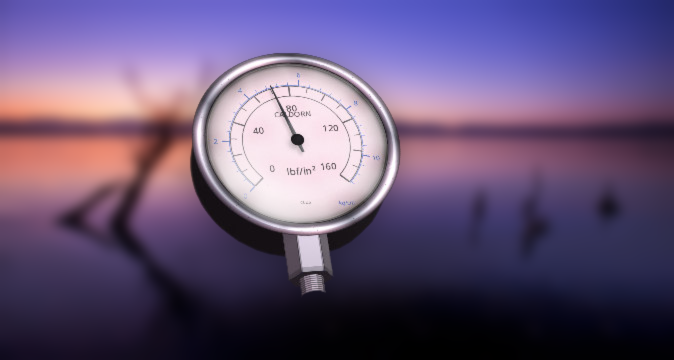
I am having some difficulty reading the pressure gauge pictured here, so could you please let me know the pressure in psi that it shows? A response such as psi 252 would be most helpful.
psi 70
